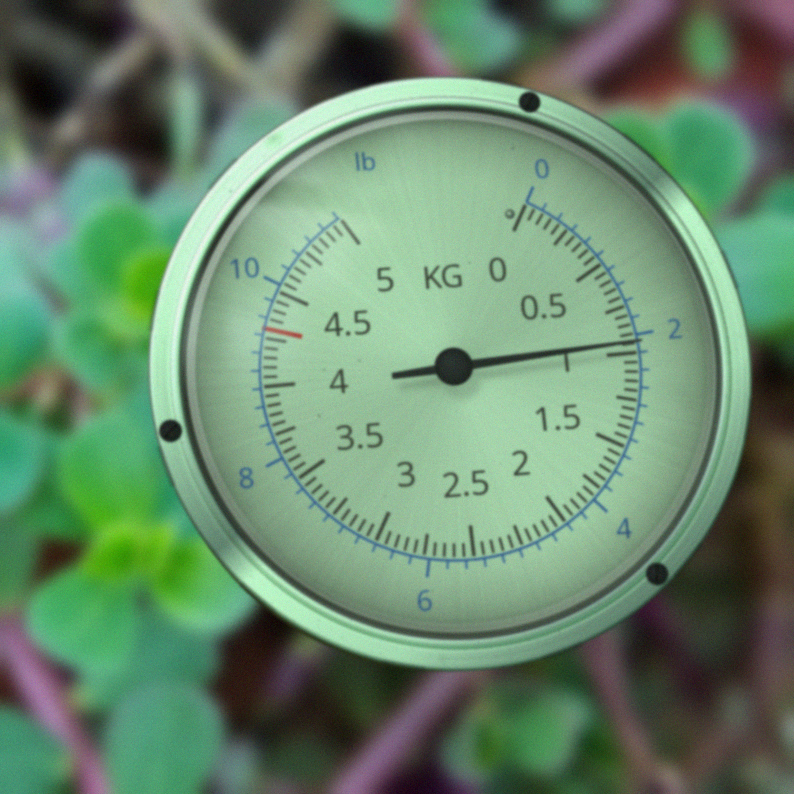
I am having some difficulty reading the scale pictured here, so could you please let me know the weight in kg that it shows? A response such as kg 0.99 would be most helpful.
kg 0.95
